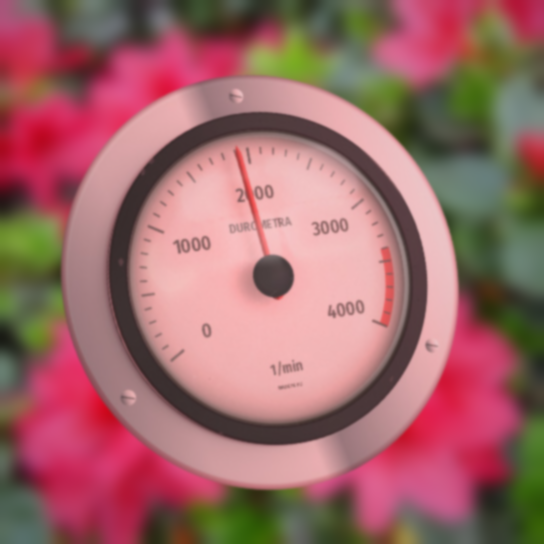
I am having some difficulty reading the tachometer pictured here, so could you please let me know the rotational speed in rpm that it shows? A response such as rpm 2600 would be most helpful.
rpm 1900
